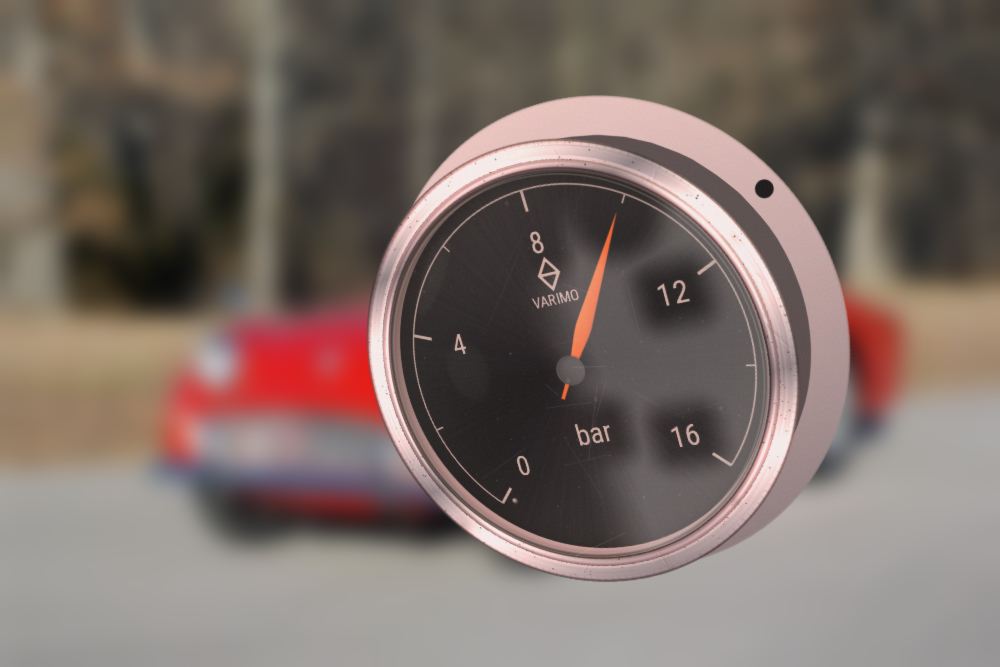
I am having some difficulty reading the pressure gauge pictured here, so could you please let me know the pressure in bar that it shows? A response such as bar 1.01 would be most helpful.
bar 10
